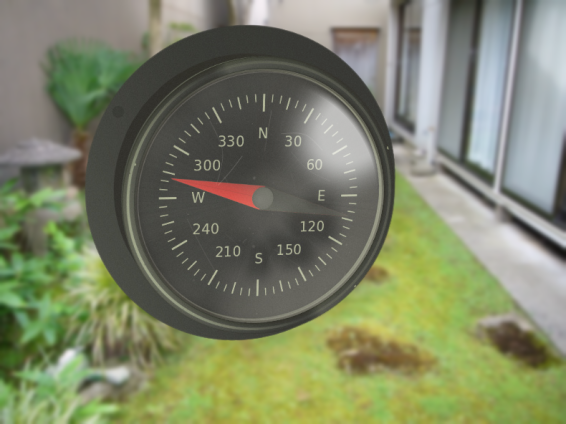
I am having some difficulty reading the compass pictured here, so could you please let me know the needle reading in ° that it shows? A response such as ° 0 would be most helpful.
° 282.5
